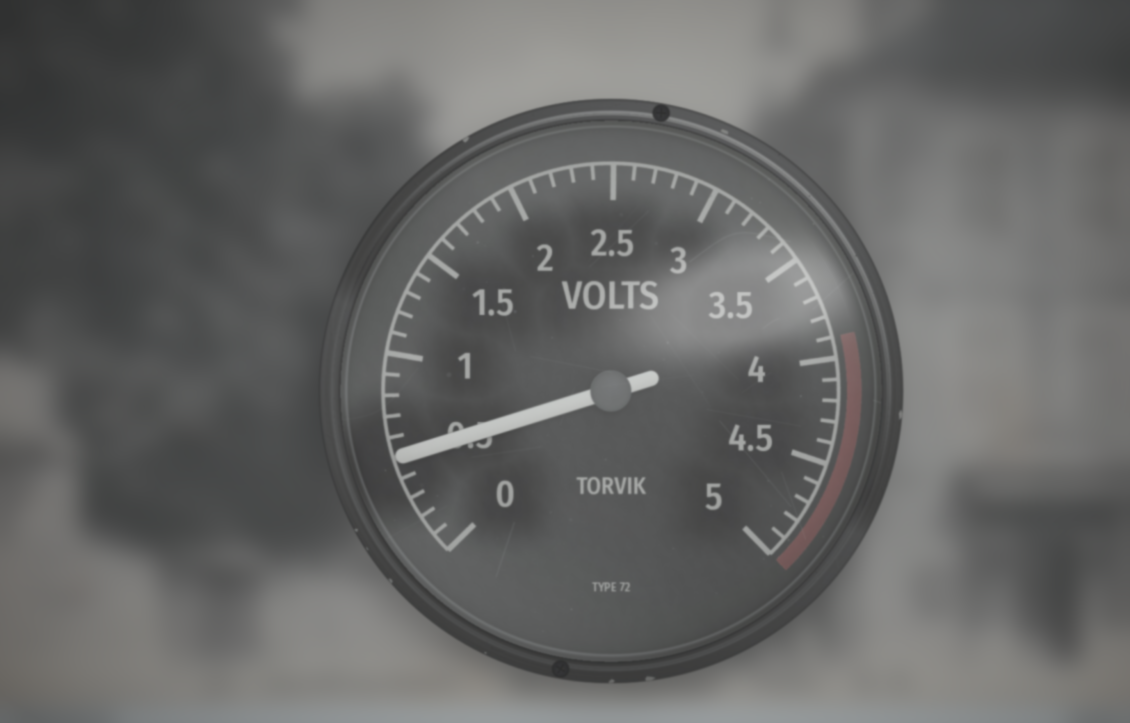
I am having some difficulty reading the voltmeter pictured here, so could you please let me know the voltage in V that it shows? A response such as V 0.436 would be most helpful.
V 0.5
